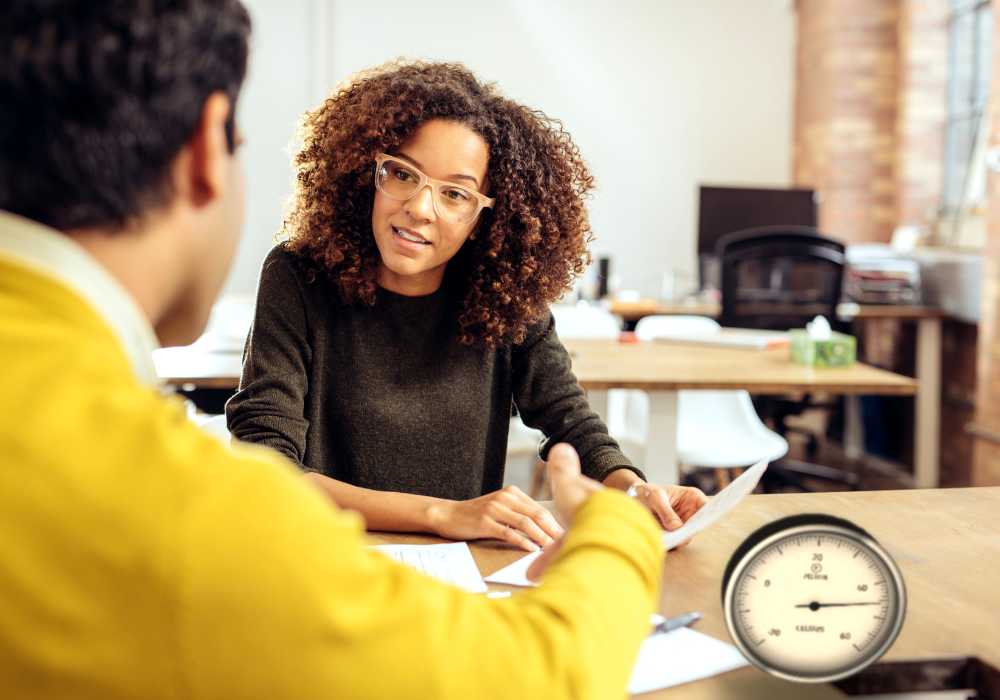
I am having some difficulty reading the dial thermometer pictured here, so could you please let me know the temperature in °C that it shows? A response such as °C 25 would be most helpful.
°C 45
